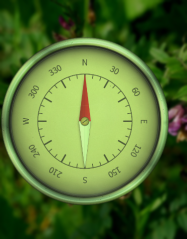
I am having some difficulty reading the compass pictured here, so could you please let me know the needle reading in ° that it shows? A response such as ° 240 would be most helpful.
° 0
